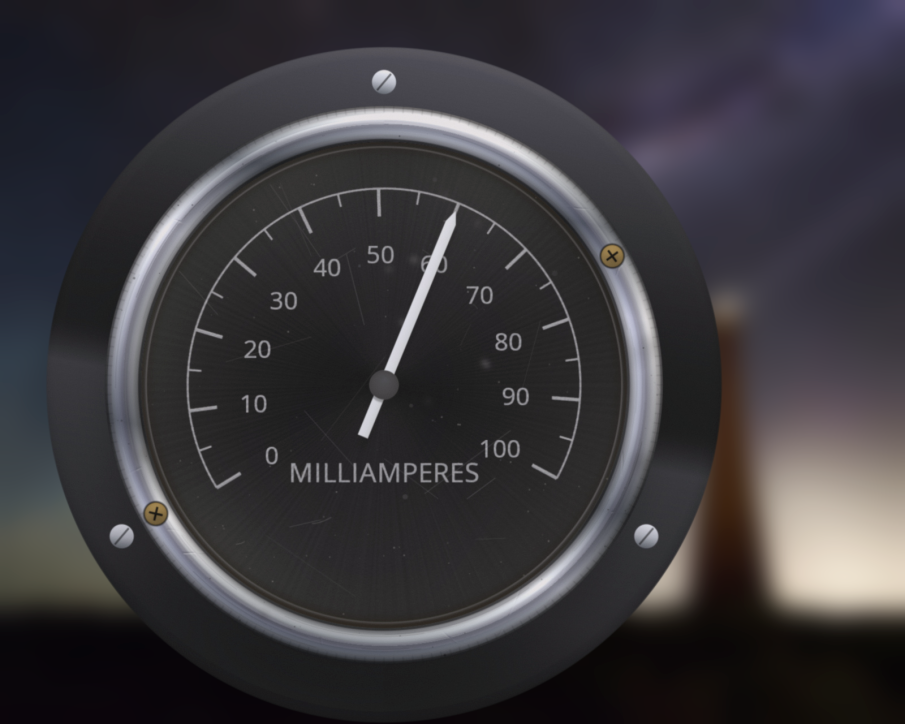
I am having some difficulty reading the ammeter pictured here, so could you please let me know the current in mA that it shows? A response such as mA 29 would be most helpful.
mA 60
